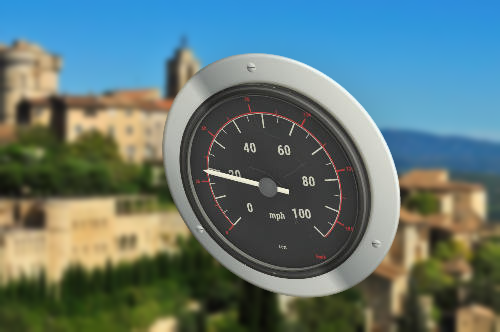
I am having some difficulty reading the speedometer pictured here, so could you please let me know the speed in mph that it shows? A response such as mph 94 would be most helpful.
mph 20
